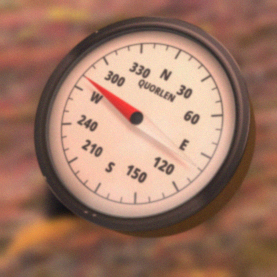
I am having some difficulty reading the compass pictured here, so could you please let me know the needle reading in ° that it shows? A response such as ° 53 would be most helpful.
° 280
